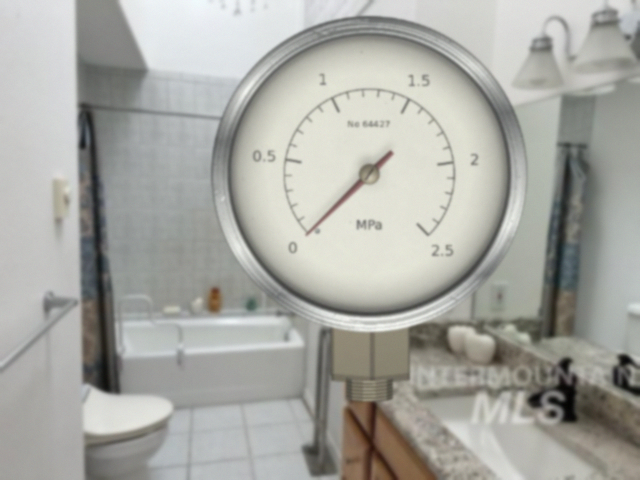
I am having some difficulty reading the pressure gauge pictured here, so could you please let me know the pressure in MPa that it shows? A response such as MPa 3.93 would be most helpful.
MPa 0
